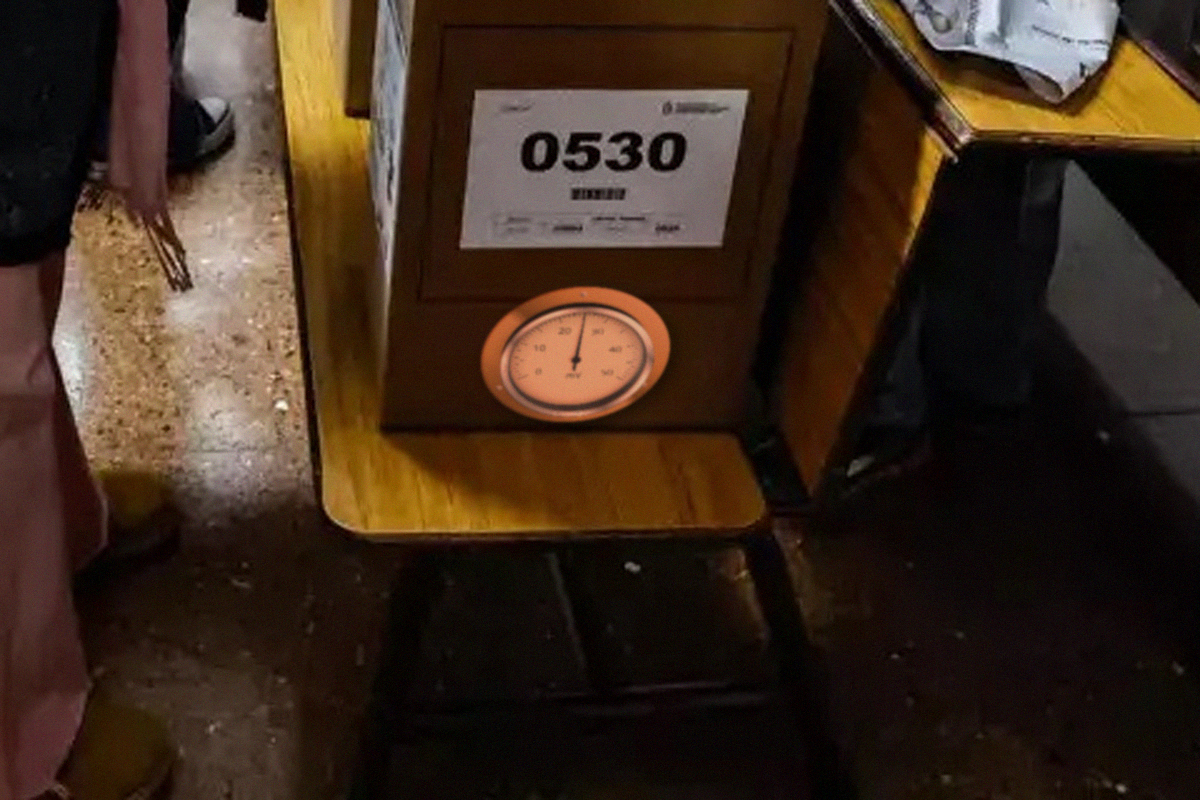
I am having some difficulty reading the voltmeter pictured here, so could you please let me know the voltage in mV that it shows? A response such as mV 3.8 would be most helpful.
mV 25
